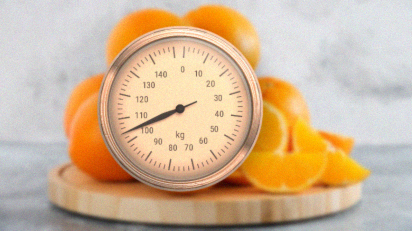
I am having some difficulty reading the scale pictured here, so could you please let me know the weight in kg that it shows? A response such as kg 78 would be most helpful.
kg 104
